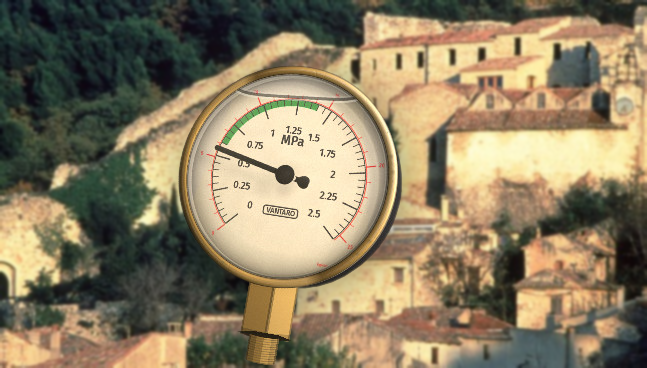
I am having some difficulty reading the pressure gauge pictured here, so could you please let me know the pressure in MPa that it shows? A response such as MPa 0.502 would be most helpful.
MPa 0.55
